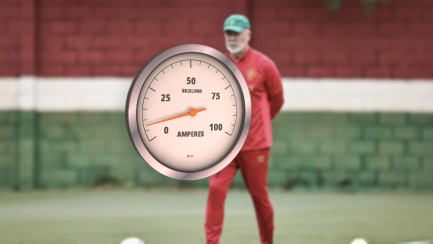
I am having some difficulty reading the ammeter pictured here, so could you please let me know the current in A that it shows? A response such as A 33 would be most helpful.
A 7.5
